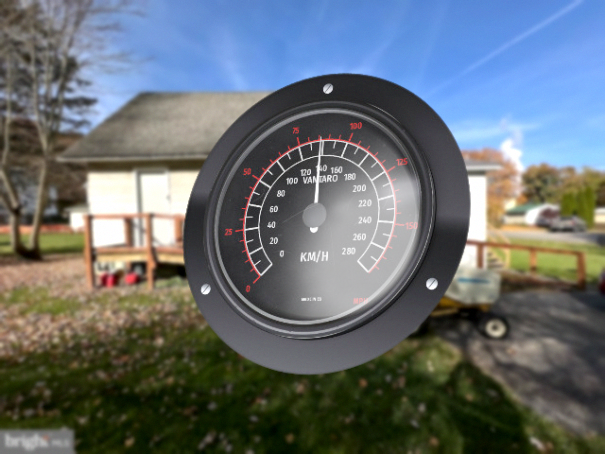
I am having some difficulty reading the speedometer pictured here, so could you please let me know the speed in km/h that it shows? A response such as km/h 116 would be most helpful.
km/h 140
